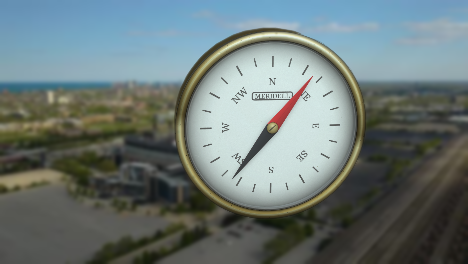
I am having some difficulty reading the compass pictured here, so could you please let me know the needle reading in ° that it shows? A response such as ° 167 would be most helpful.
° 37.5
